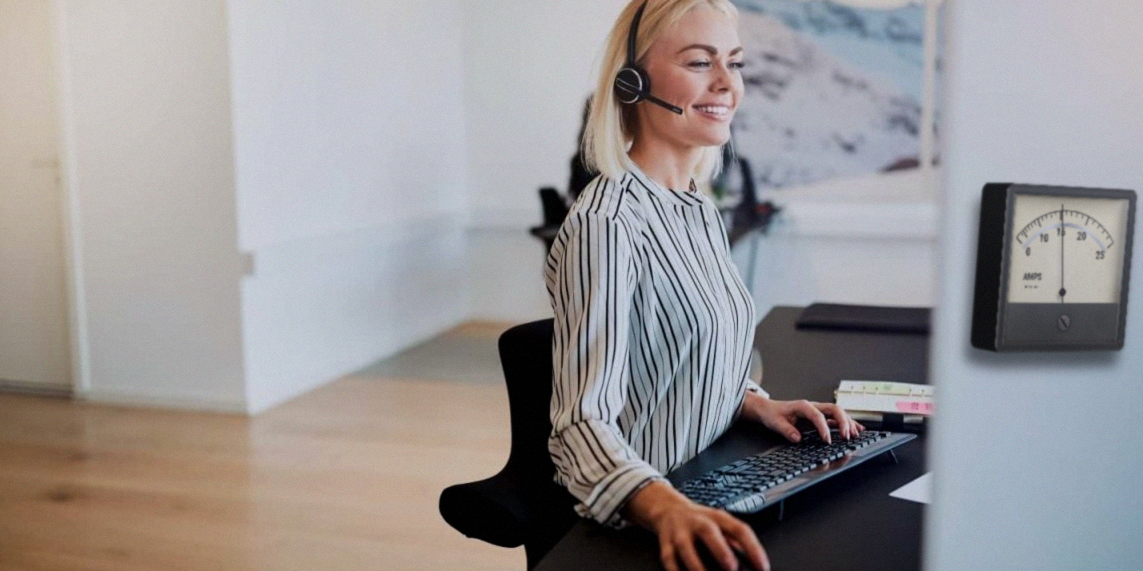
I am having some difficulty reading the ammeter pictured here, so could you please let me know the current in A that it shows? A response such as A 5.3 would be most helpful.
A 15
